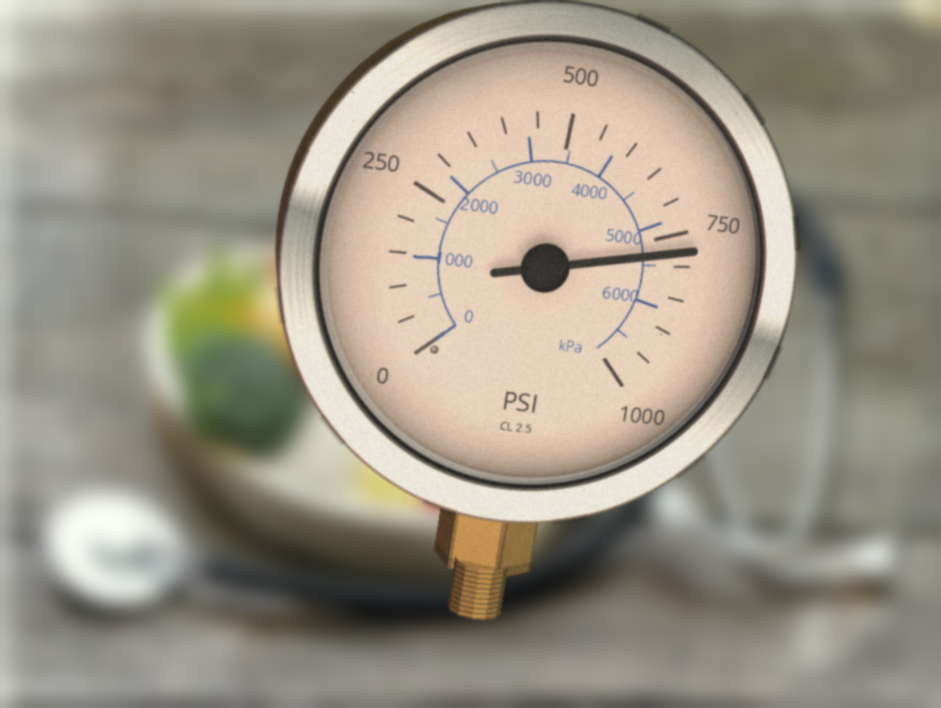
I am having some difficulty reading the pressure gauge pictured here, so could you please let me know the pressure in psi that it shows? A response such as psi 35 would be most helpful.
psi 775
